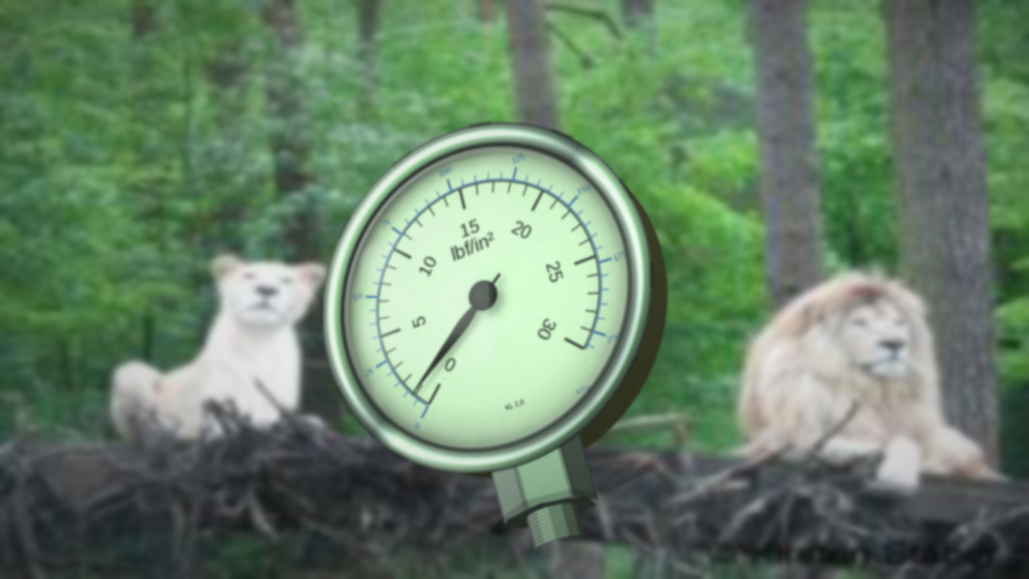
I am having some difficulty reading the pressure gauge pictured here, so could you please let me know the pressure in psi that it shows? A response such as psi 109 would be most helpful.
psi 1
